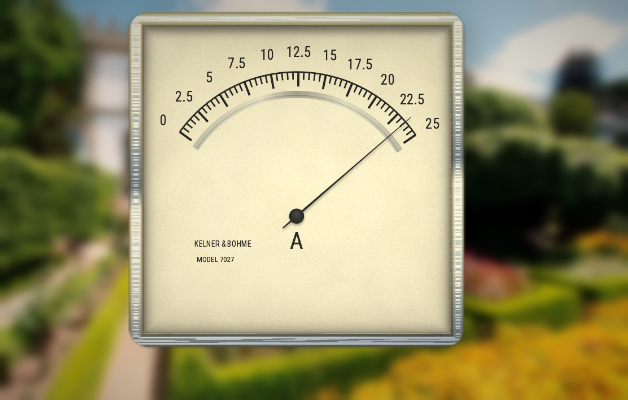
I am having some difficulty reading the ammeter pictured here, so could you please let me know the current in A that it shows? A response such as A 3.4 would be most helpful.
A 23.5
